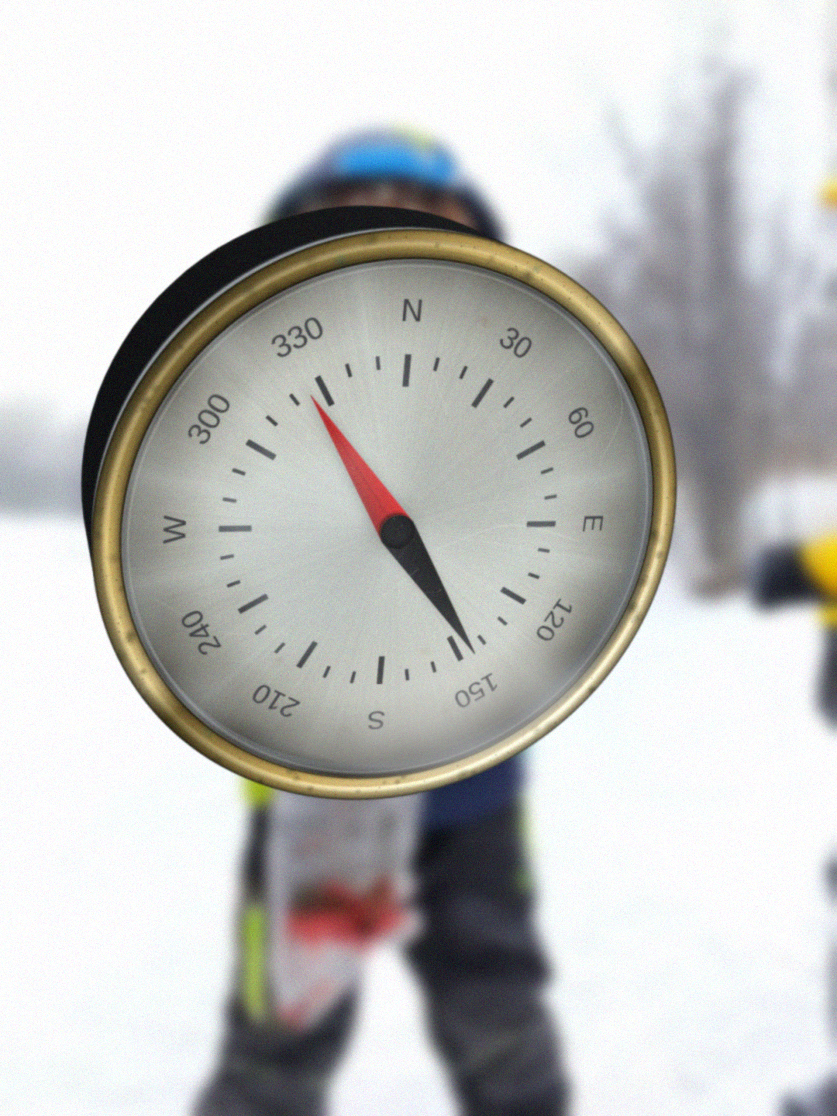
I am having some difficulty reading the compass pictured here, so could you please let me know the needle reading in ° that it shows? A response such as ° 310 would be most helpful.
° 325
